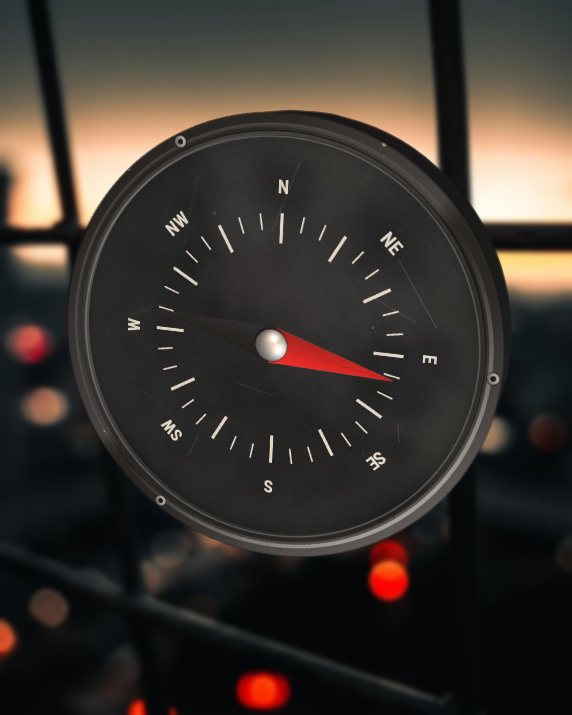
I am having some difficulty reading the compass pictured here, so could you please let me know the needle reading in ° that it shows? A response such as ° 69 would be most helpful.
° 100
